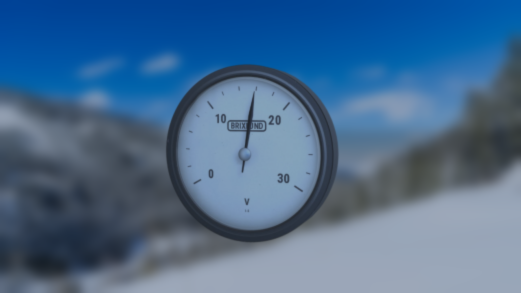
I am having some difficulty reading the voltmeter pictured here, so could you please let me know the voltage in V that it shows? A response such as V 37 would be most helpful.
V 16
